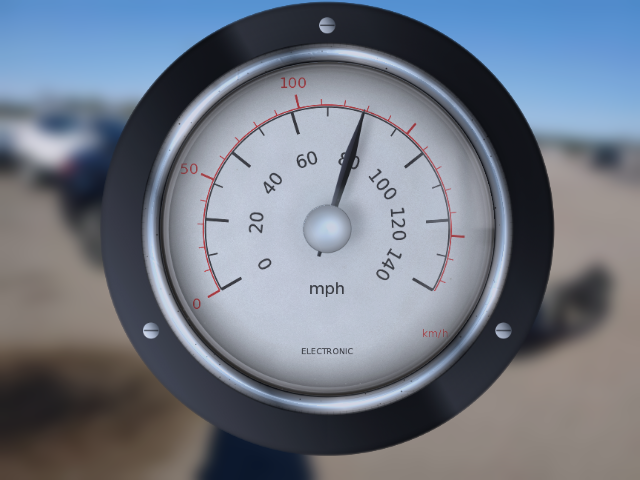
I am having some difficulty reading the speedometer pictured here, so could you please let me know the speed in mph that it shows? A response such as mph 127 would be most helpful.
mph 80
